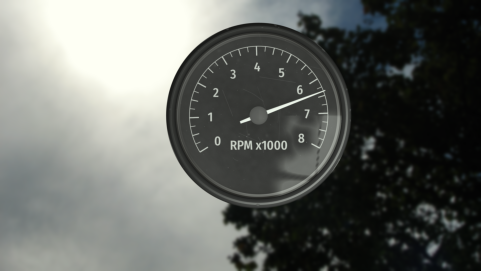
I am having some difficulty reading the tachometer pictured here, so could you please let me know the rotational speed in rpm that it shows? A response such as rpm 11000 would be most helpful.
rpm 6375
